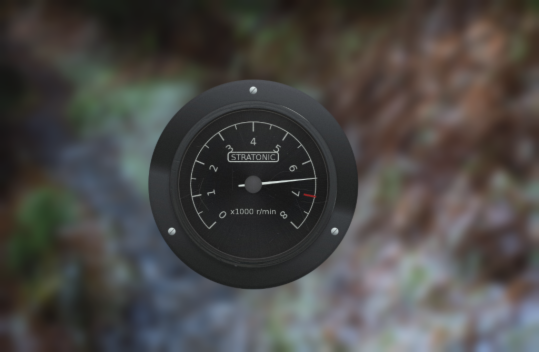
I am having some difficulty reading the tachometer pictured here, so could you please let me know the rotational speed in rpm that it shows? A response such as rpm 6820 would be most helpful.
rpm 6500
